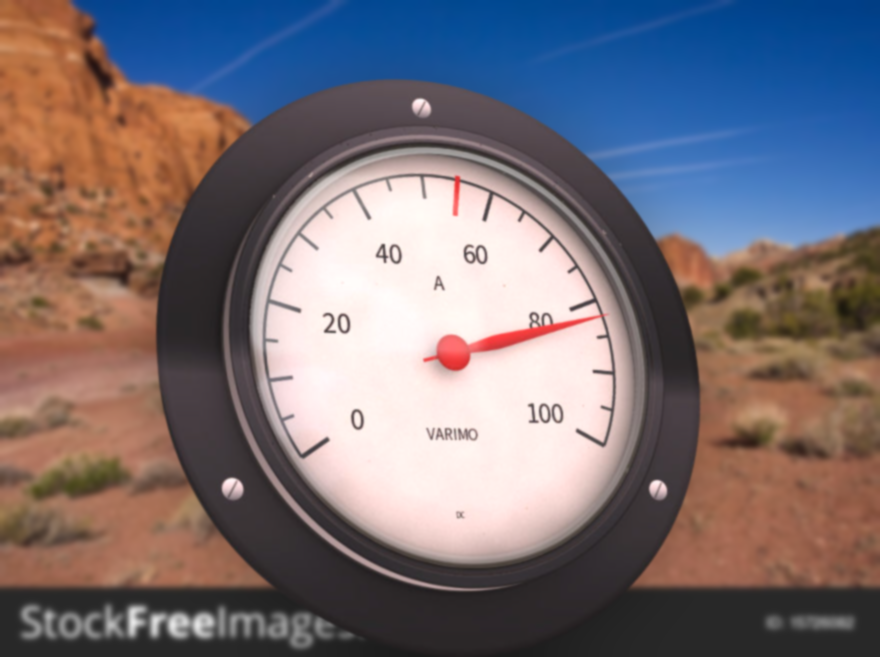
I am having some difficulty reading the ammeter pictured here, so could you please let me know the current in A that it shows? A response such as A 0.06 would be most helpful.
A 82.5
